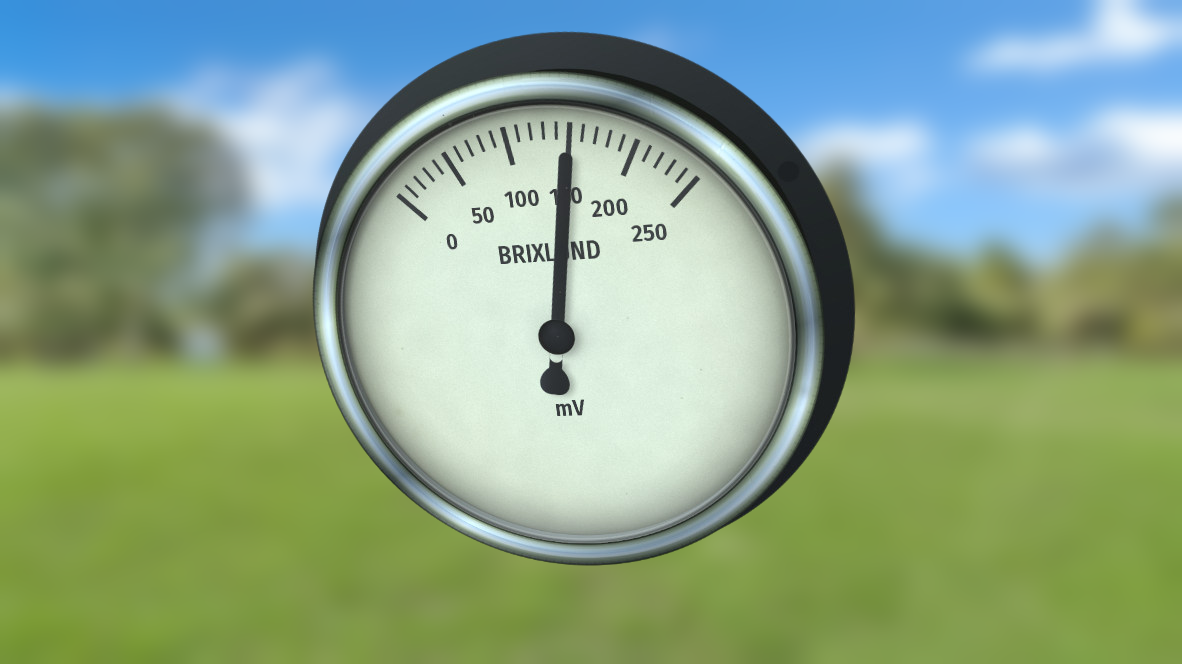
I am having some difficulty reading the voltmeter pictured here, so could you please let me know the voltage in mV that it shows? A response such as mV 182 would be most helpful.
mV 150
